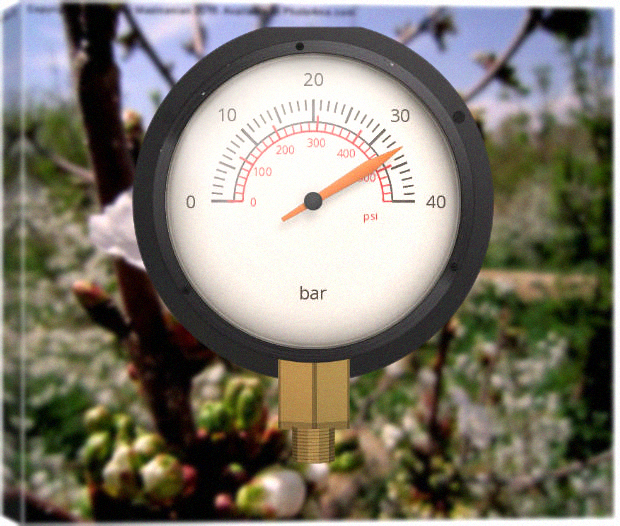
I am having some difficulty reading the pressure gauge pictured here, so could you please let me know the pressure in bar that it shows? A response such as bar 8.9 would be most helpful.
bar 33
